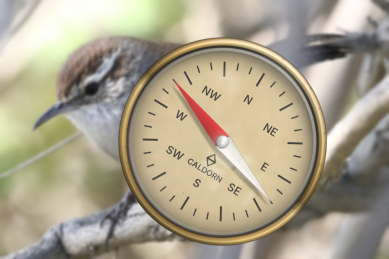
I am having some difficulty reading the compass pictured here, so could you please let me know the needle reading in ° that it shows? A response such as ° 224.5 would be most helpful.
° 290
